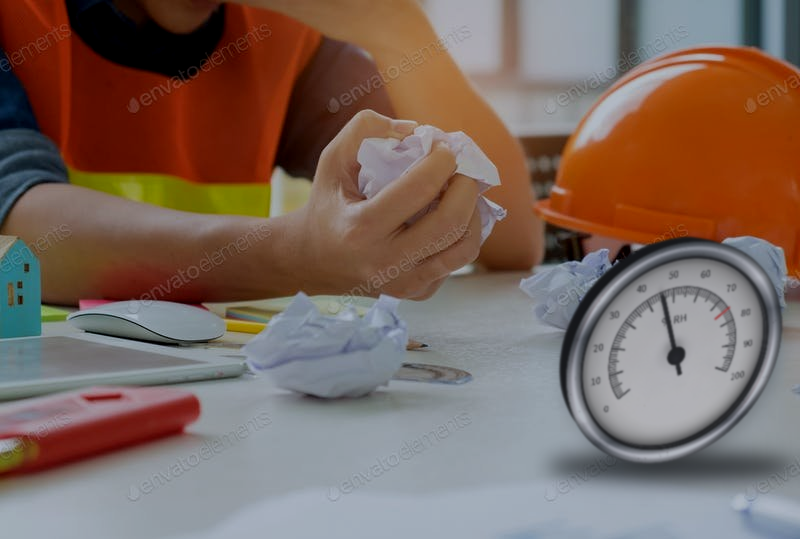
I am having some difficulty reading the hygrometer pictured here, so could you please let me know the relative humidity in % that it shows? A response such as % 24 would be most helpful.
% 45
